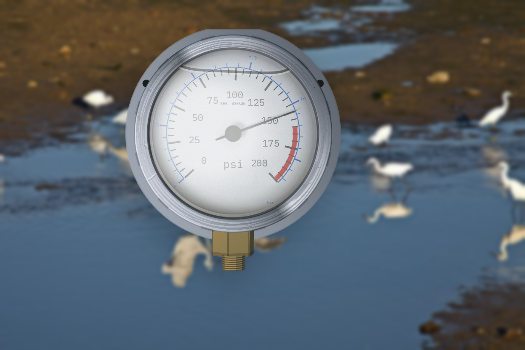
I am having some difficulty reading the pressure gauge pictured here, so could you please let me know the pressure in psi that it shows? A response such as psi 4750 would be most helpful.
psi 150
